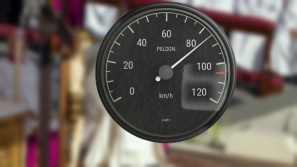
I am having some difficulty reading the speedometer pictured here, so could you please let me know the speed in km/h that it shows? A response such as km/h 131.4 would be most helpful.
km/h 85
